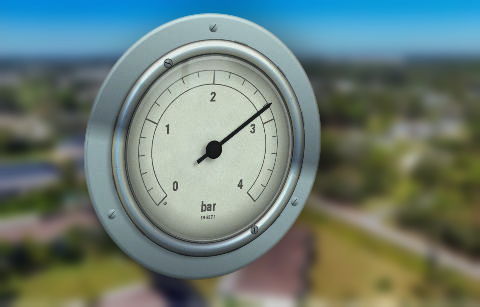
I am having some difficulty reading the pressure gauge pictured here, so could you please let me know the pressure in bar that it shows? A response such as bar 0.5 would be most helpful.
bar 2.8
